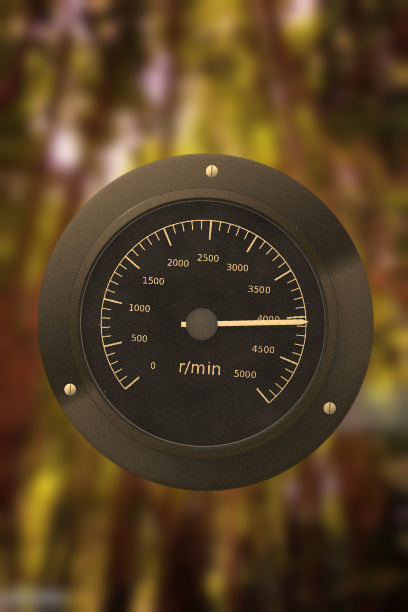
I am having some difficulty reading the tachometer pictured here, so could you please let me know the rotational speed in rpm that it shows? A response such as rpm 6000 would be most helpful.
rpm 4050
